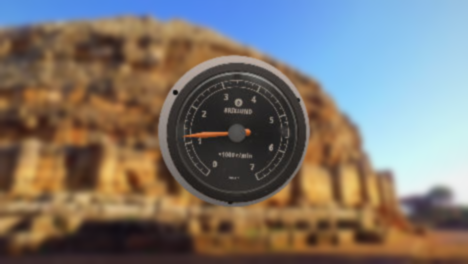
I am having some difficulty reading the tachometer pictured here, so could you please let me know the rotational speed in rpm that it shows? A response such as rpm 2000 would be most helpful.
rpm 1200
